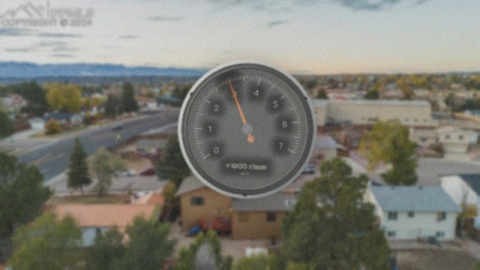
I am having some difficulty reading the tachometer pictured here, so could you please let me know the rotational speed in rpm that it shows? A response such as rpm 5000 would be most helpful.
rpm 3000
